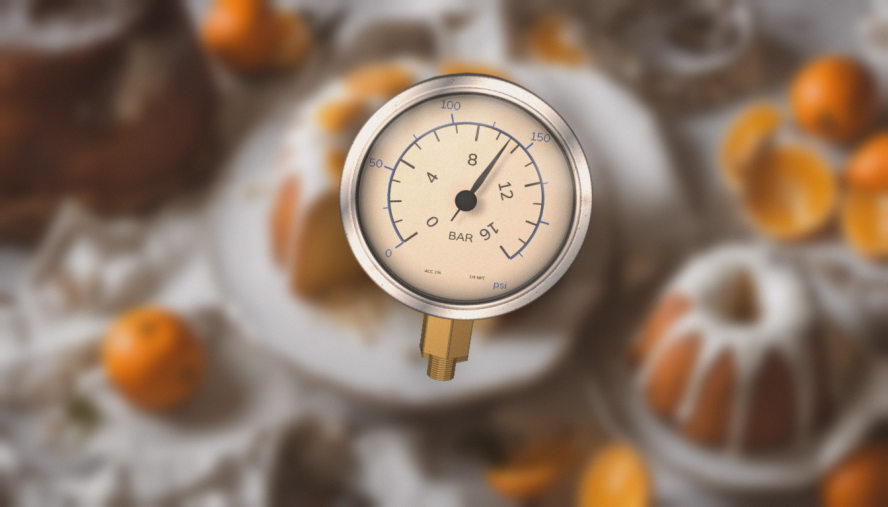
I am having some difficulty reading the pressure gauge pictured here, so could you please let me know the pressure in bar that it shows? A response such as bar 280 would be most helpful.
bar 9.5
